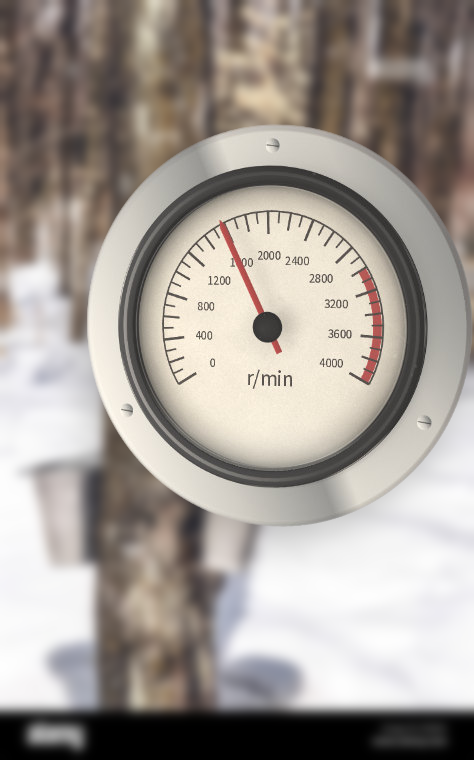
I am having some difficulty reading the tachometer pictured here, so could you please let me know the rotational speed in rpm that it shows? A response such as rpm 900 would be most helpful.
rpm 1600
